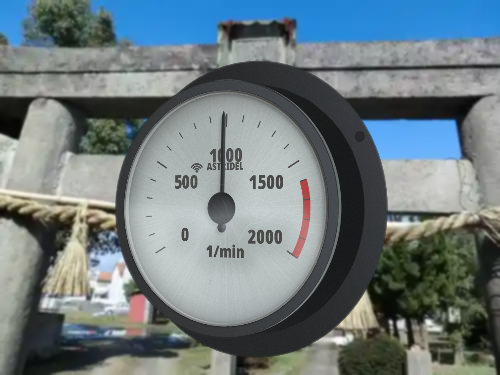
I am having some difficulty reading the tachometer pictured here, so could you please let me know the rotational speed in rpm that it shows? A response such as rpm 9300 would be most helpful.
rpm 1000
